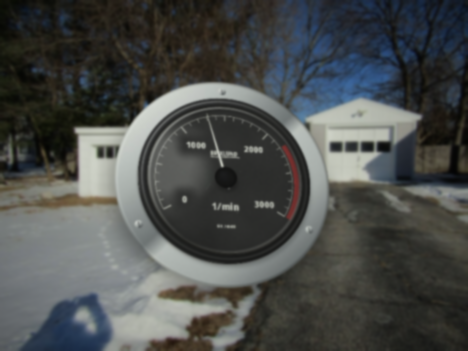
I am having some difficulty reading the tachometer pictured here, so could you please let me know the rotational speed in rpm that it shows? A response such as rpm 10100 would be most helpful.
rpm 1300
